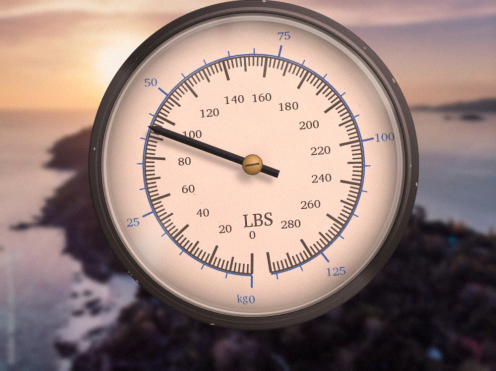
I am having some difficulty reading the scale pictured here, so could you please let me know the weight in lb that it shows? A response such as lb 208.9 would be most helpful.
lb 94
